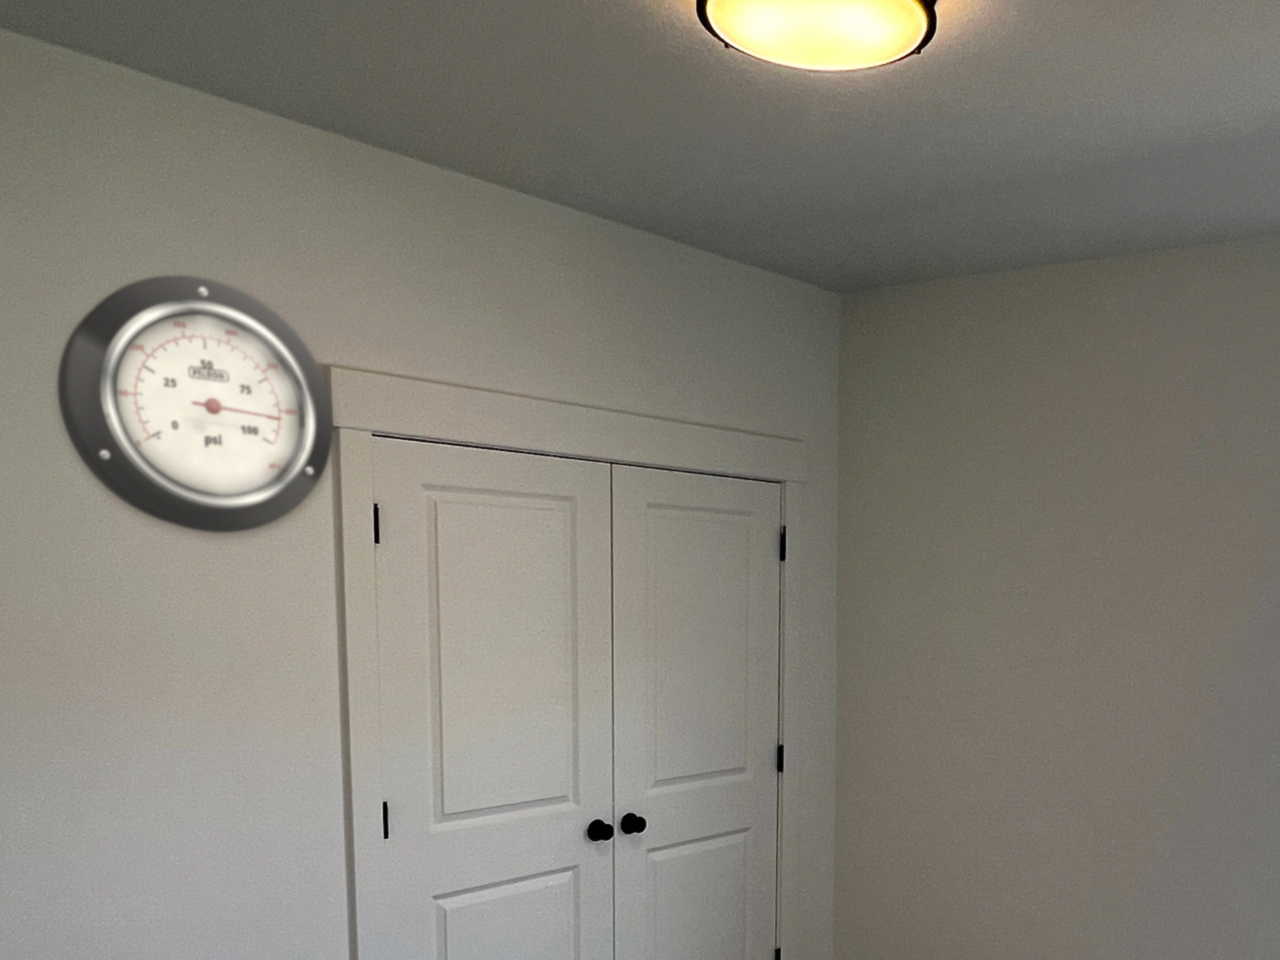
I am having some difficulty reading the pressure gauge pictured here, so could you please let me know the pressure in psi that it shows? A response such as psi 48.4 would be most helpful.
psi 90
